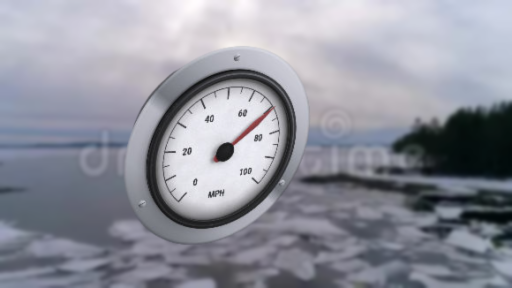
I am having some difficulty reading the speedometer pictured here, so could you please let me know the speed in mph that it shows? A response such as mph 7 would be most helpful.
mph 70
